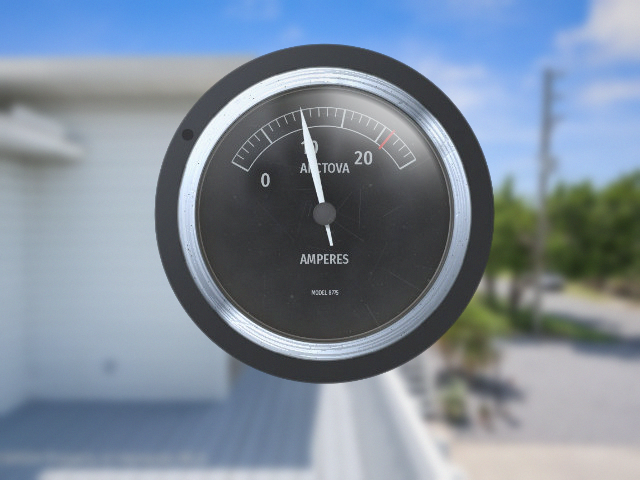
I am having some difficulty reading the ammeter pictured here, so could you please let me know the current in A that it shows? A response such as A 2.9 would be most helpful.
A 10
